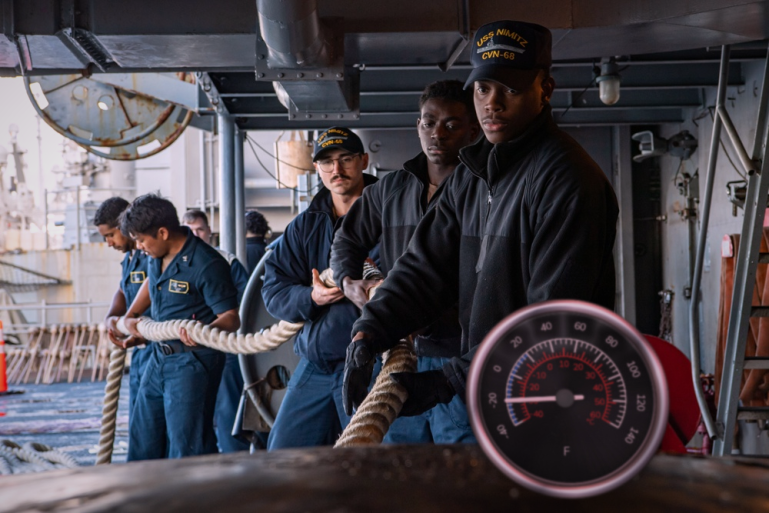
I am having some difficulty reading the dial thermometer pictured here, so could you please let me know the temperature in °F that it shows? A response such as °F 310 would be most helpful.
°F -20
